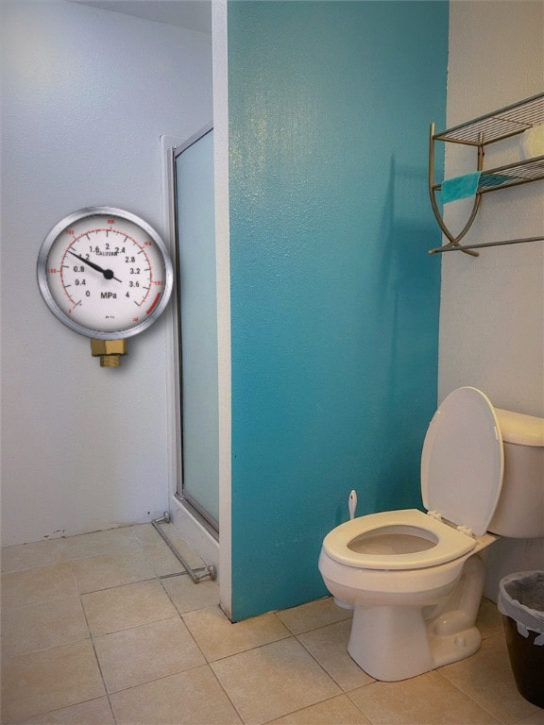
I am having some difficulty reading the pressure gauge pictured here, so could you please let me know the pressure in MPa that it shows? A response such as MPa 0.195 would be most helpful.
MPa 1.1
